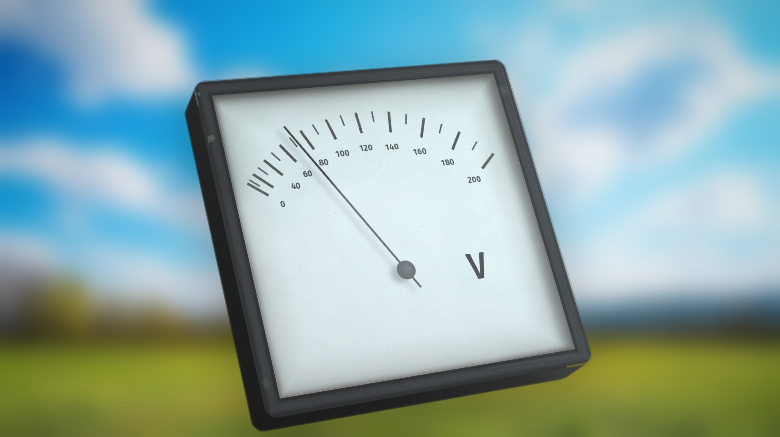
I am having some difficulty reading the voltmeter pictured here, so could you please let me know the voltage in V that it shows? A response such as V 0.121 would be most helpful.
V 70
